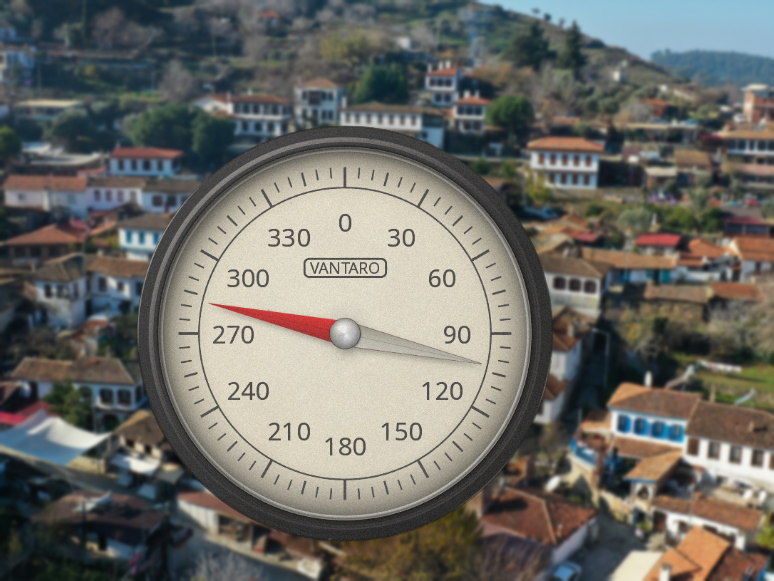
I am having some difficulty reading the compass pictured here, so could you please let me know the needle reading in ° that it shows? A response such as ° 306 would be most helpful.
° 282.5
